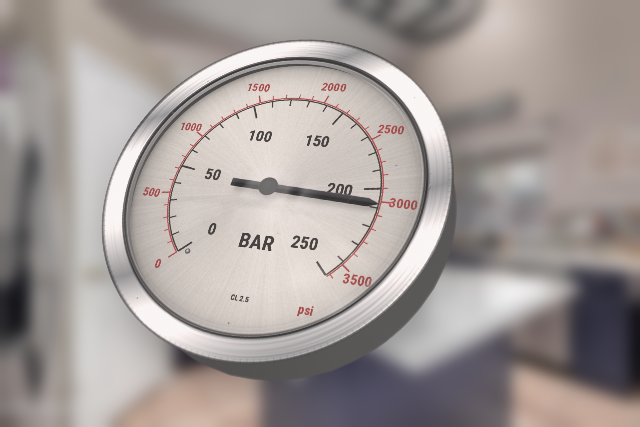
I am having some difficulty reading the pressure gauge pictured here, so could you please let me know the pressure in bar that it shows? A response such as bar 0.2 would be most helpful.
bar 210
